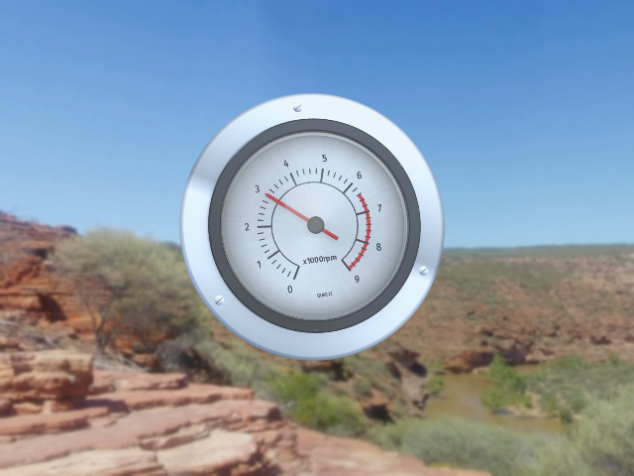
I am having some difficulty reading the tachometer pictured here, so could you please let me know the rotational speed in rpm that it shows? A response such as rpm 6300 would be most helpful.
rpm 3000
